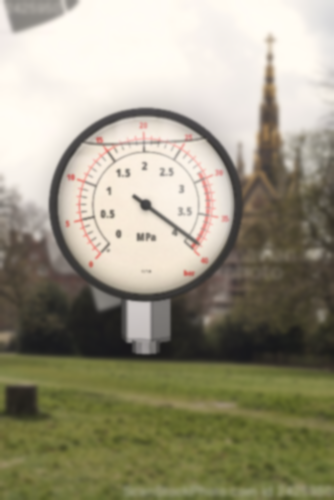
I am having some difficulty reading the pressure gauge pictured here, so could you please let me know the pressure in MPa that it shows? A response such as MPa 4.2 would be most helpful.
MPa 3.9
